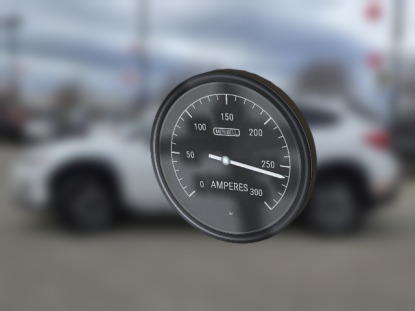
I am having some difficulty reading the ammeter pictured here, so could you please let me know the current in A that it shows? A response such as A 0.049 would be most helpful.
A 260
